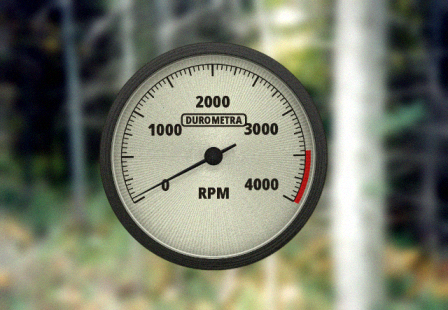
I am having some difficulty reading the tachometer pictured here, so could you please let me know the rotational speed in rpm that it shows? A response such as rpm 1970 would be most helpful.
rpm 50
